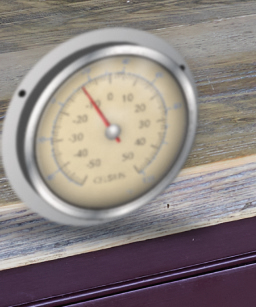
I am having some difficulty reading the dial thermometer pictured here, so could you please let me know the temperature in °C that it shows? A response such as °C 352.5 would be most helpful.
°C -10
